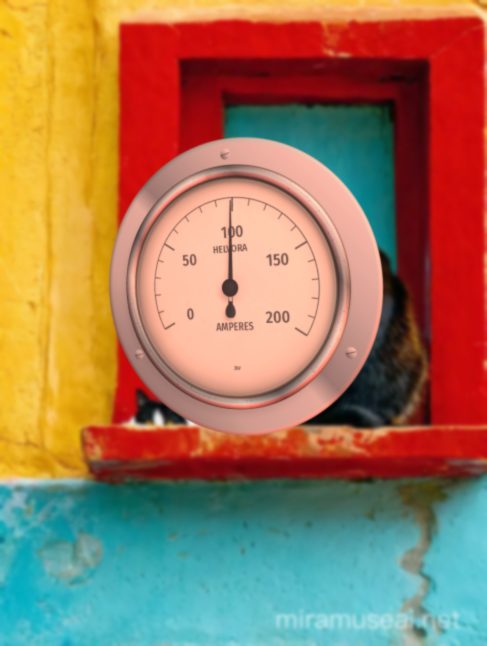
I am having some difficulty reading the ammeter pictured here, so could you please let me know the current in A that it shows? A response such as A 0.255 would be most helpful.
A 100
